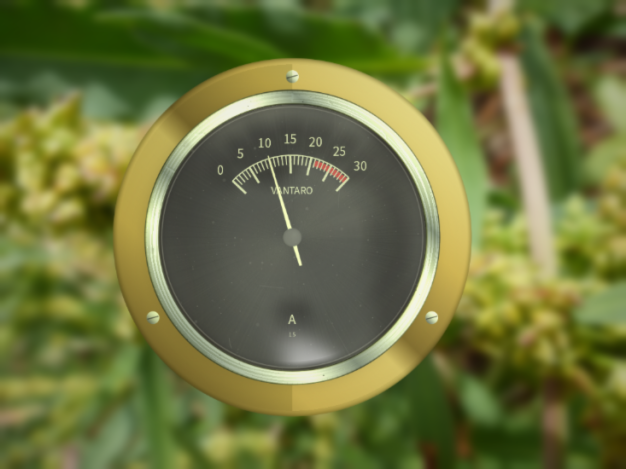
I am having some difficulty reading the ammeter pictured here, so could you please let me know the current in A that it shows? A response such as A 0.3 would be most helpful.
A 10
